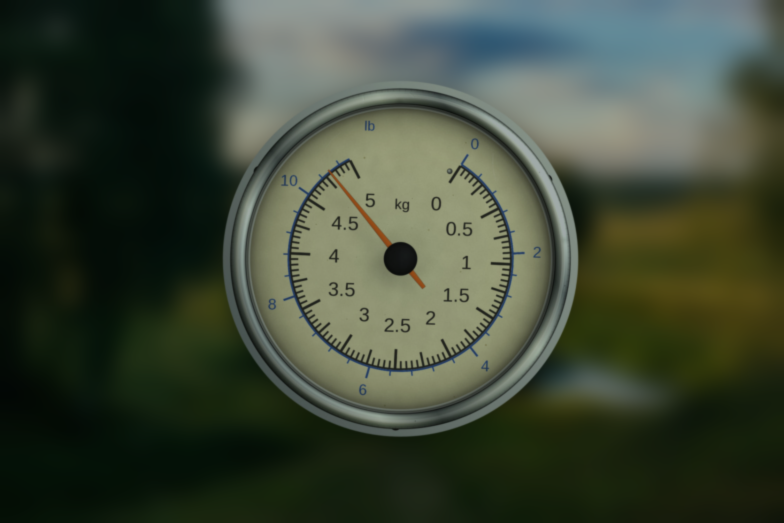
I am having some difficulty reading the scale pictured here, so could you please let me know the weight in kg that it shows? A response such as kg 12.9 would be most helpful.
kg 4.8
